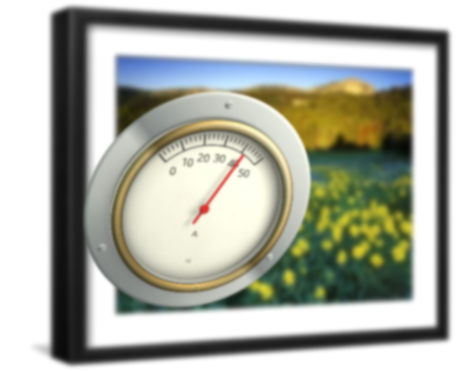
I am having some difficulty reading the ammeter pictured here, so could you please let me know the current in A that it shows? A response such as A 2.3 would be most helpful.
A 40
